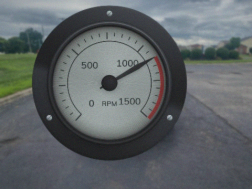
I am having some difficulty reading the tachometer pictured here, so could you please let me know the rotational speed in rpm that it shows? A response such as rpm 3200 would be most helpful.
rpm 1100
